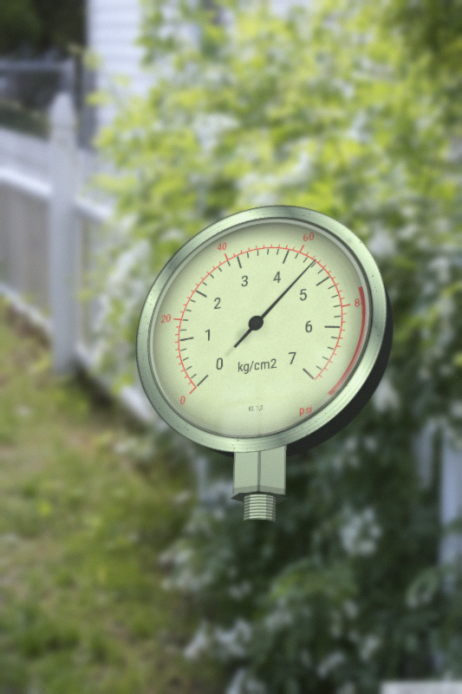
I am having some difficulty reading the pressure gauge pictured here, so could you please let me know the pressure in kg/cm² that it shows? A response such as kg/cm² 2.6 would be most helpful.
kg/cm² 4.6
